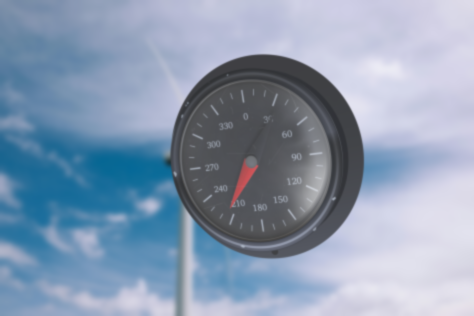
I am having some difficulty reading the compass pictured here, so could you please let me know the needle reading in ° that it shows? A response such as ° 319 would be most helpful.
° 215
